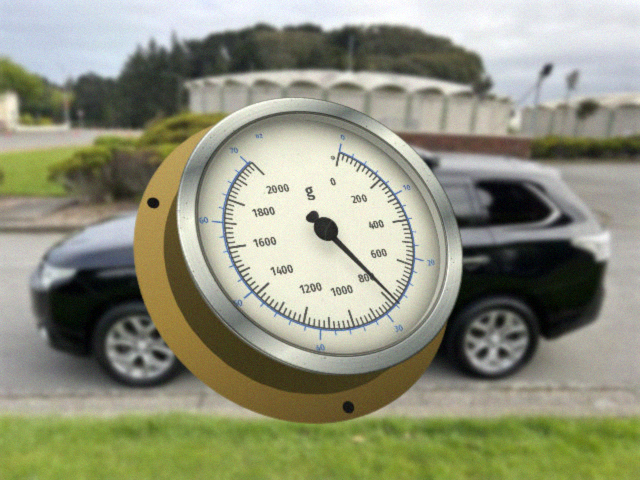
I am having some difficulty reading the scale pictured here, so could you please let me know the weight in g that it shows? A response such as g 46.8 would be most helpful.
g 800
